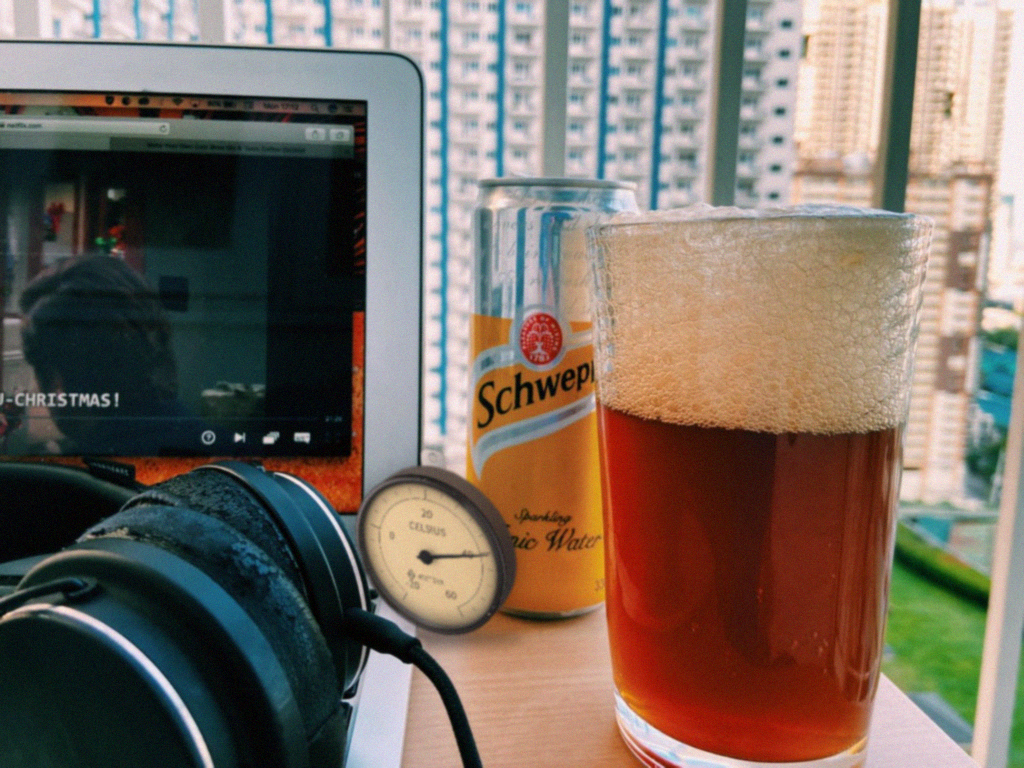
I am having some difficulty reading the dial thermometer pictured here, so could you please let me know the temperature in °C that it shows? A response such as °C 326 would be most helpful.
°C 40
